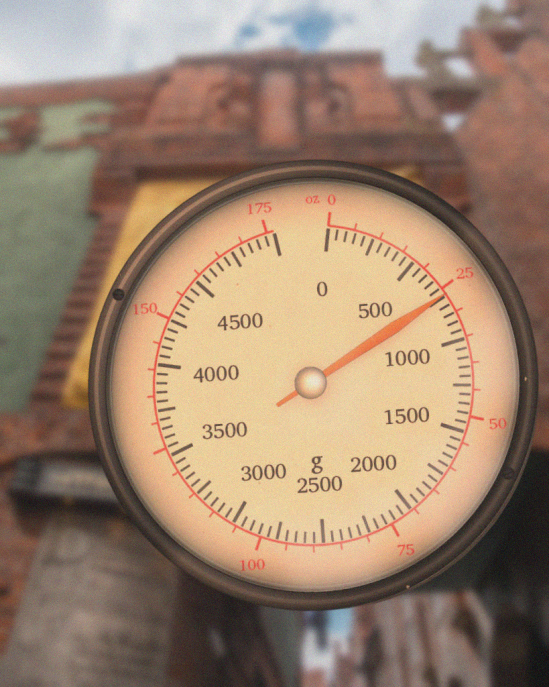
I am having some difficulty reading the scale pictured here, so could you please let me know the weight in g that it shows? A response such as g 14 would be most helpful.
g 750
